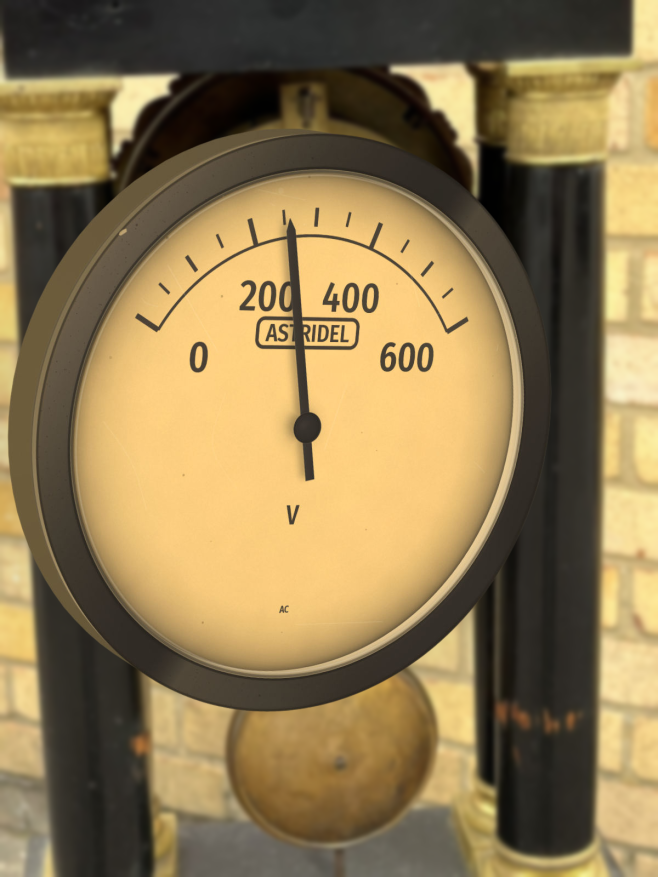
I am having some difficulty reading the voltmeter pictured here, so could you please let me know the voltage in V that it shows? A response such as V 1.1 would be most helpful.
V 250
